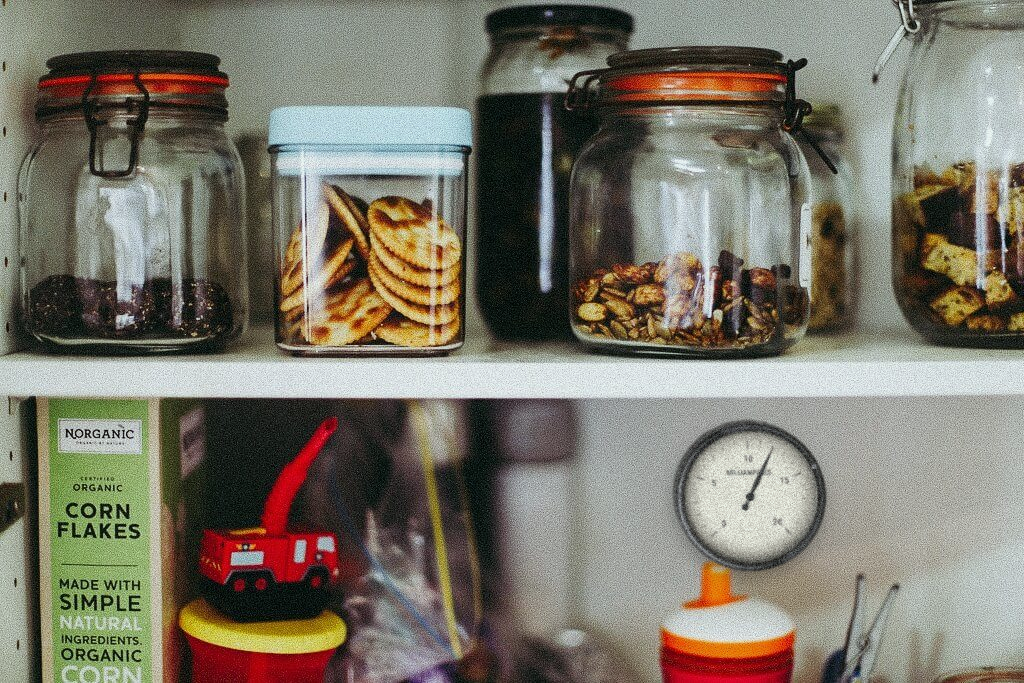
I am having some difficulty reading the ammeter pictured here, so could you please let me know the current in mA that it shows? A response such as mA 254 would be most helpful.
mA 12
